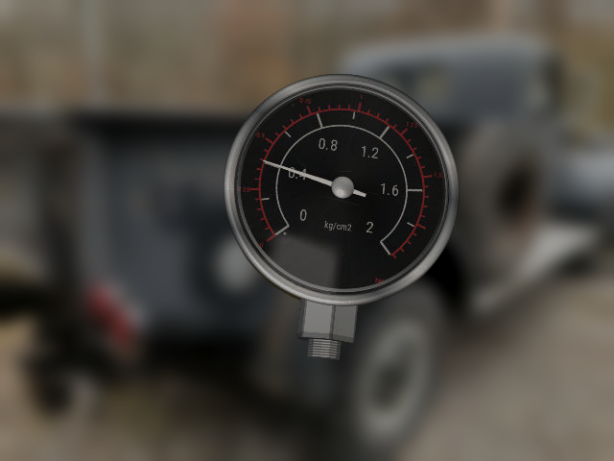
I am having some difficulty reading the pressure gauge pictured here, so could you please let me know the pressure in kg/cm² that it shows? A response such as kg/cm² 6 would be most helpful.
kg/cm² 0.4
